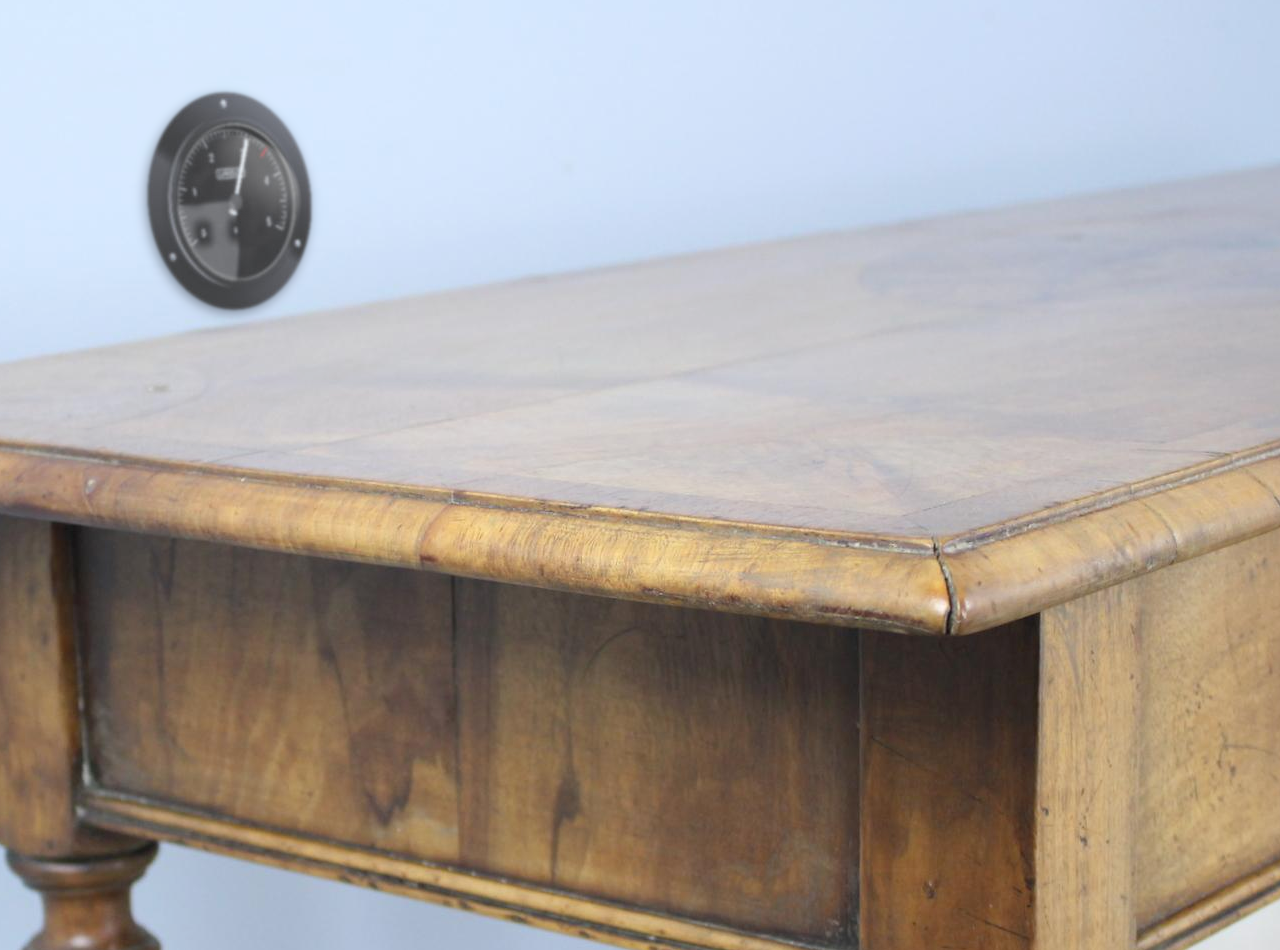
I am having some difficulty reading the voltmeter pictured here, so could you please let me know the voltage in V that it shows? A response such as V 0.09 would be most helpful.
V 3
